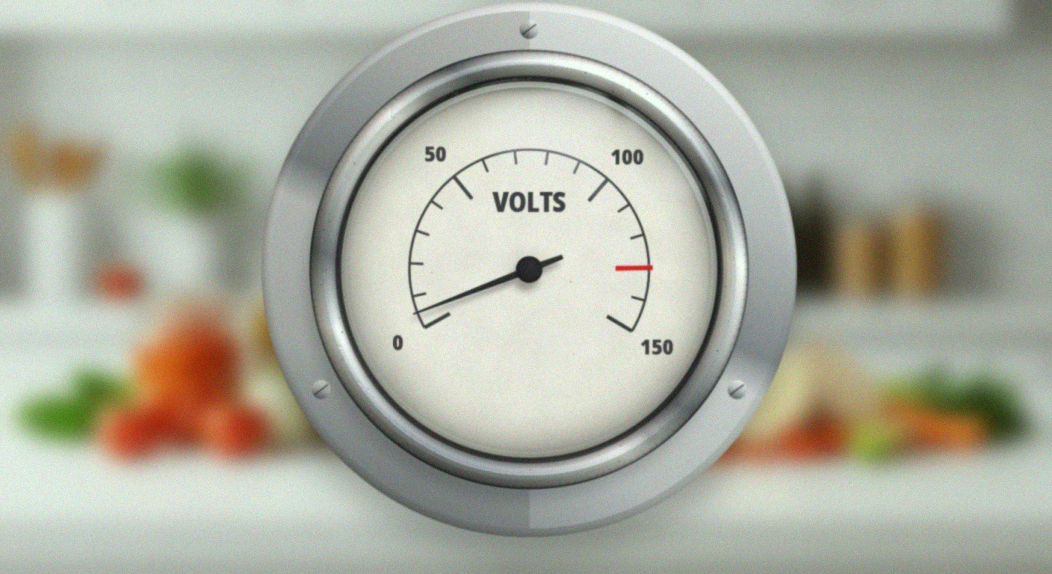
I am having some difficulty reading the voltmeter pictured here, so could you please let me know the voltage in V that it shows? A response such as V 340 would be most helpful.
V 5
